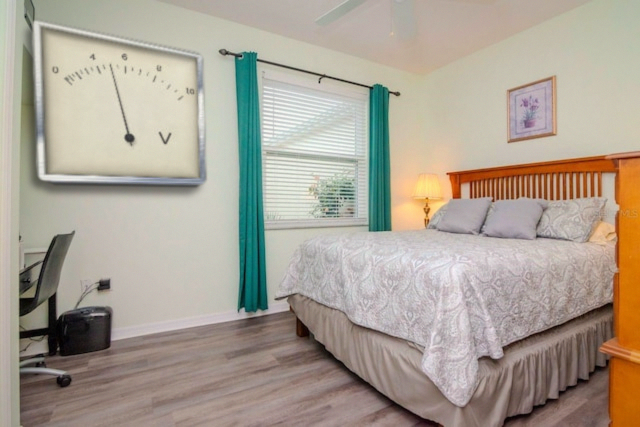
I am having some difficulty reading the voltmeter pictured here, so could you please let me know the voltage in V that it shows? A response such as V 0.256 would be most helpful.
V 5
